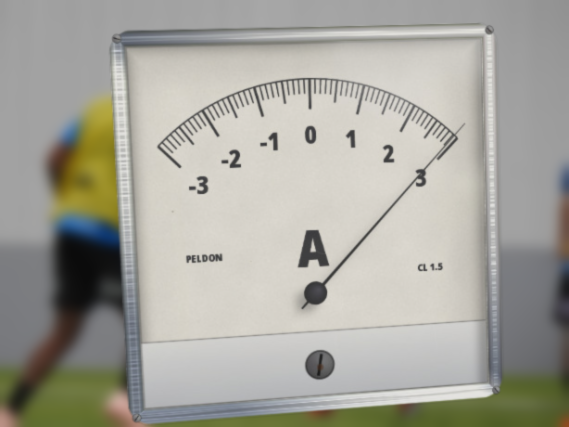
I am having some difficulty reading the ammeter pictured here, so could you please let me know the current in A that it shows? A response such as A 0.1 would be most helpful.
A 2.9
